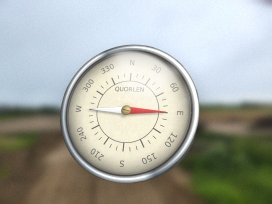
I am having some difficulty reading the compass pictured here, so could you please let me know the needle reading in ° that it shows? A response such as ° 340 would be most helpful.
° 90
